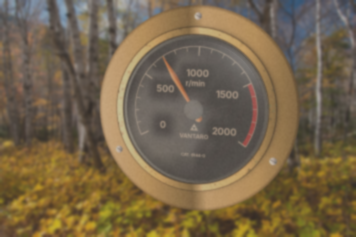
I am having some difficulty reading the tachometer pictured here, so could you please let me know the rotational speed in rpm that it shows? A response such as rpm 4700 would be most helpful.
rpm 700
